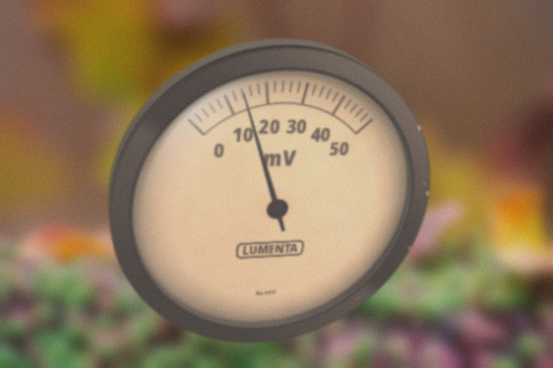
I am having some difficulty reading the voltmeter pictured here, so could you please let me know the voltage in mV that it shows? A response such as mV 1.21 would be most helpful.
mV 14
